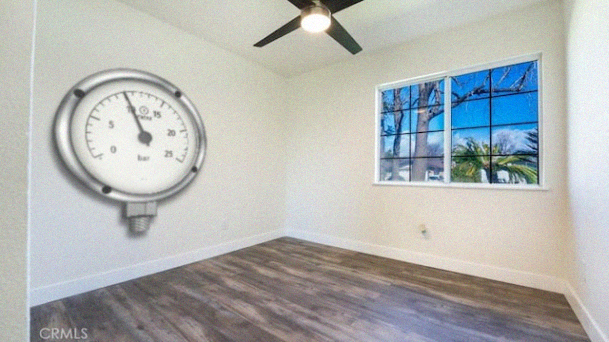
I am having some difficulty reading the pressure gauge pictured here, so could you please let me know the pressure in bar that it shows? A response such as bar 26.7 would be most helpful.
bar 10
